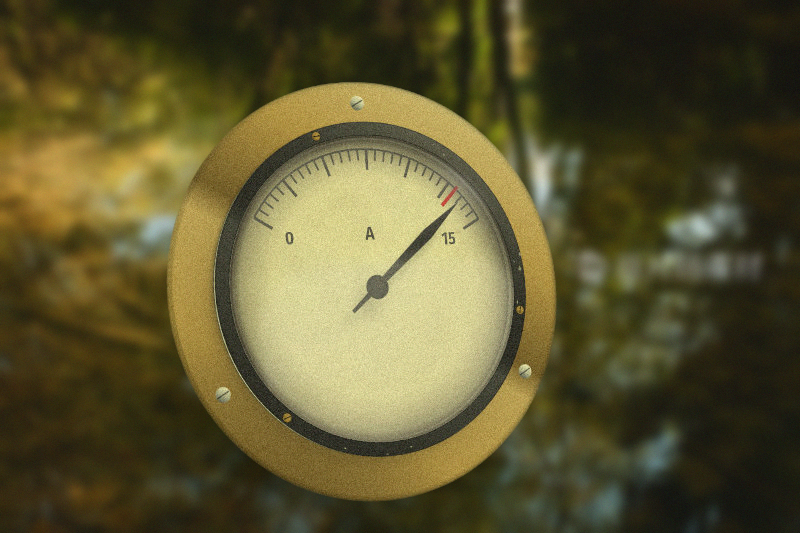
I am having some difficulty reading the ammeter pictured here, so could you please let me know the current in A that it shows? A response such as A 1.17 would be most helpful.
A 13.5
